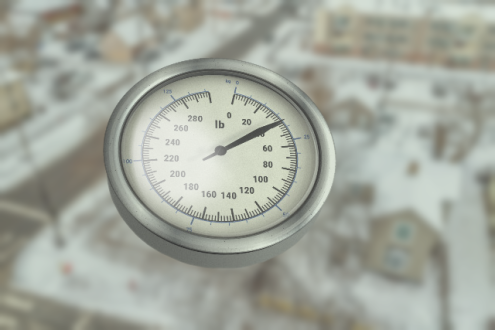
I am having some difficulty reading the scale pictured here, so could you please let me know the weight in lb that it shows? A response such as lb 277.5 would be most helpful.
lb 40
